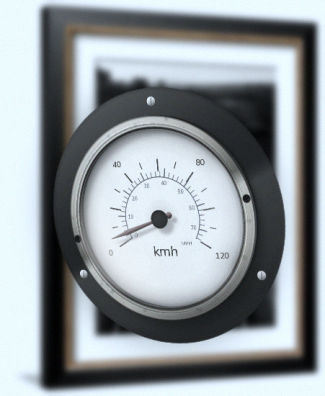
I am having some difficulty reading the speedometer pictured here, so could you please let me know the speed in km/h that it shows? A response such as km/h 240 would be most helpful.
km/h 5
